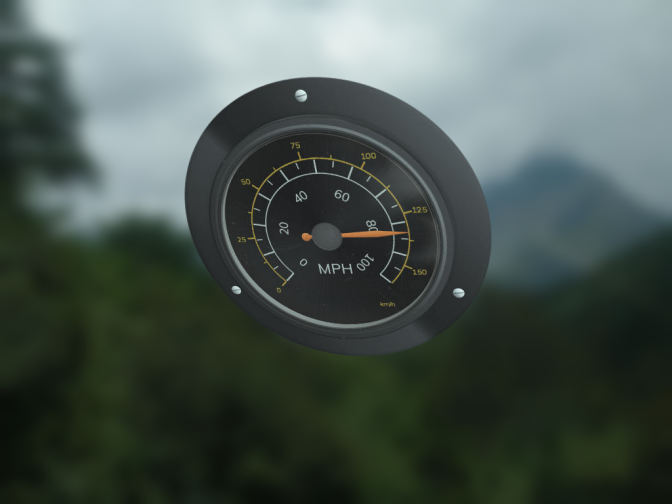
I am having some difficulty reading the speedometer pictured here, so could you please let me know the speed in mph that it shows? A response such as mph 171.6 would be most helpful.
mph 82.5
